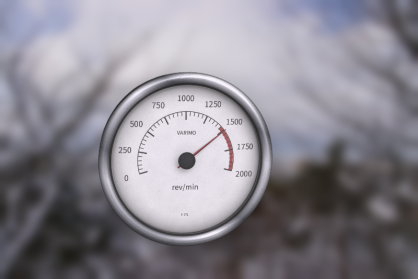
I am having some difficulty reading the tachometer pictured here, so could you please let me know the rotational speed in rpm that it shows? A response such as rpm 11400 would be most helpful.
rpm 1500
